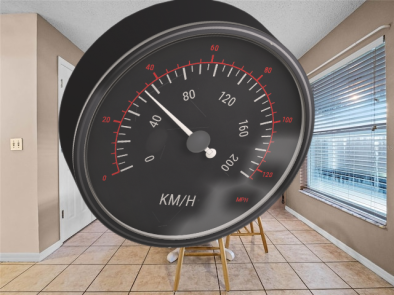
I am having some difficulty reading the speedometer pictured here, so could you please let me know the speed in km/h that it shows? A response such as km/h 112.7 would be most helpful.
km/h 55
